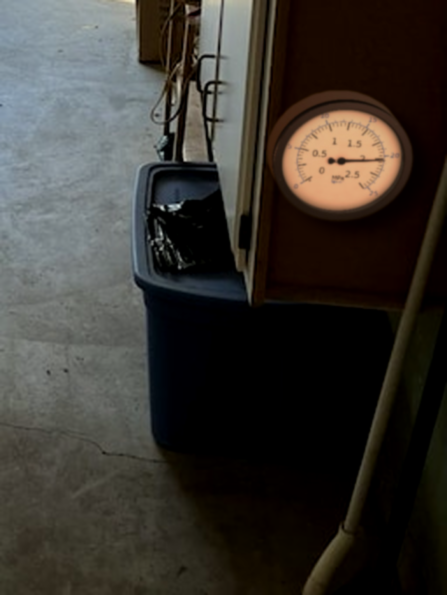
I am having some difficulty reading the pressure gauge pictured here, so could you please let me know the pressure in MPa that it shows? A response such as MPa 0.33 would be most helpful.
MPa 2
